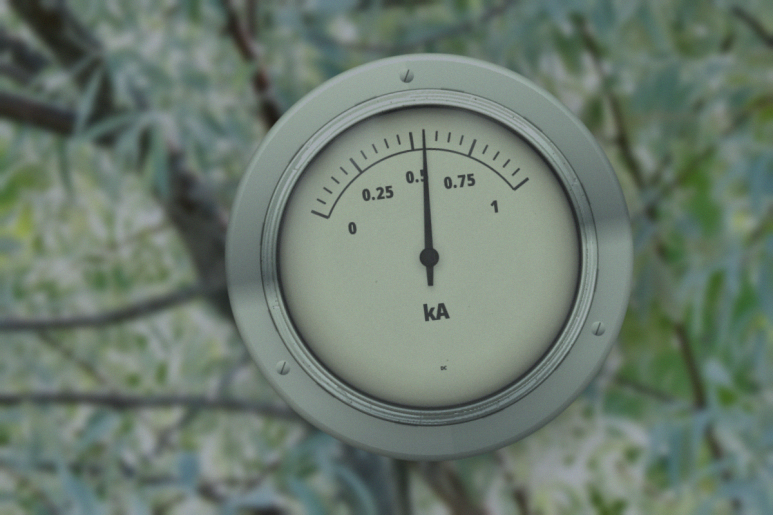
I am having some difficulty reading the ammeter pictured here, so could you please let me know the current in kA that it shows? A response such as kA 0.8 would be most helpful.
kA 0.55
